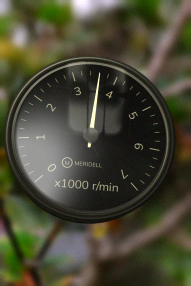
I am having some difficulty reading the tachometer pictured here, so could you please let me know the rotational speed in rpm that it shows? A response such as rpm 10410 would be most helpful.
rpm 3600
